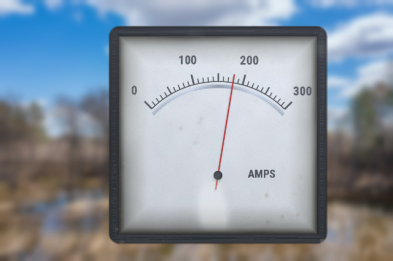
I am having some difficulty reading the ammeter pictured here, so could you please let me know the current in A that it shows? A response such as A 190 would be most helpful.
A 180
